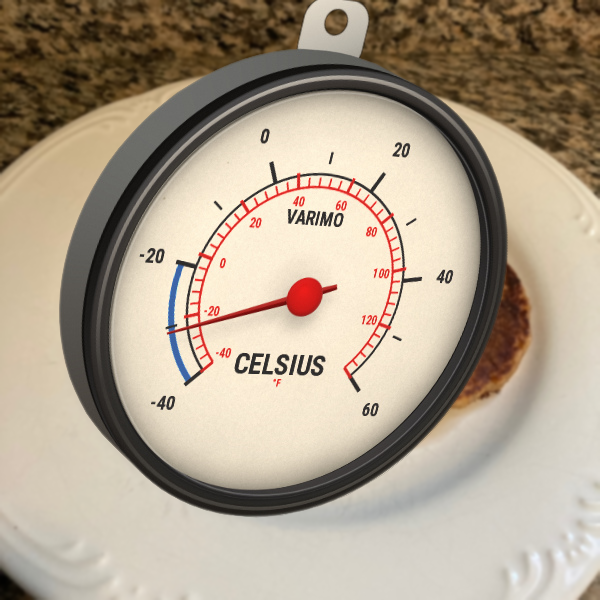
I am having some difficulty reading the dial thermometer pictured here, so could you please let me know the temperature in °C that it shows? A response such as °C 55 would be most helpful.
°C -30
